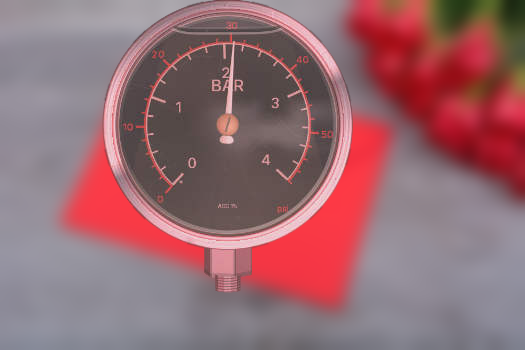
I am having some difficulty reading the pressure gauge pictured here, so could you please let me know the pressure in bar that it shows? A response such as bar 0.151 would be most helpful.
bar 2.1
